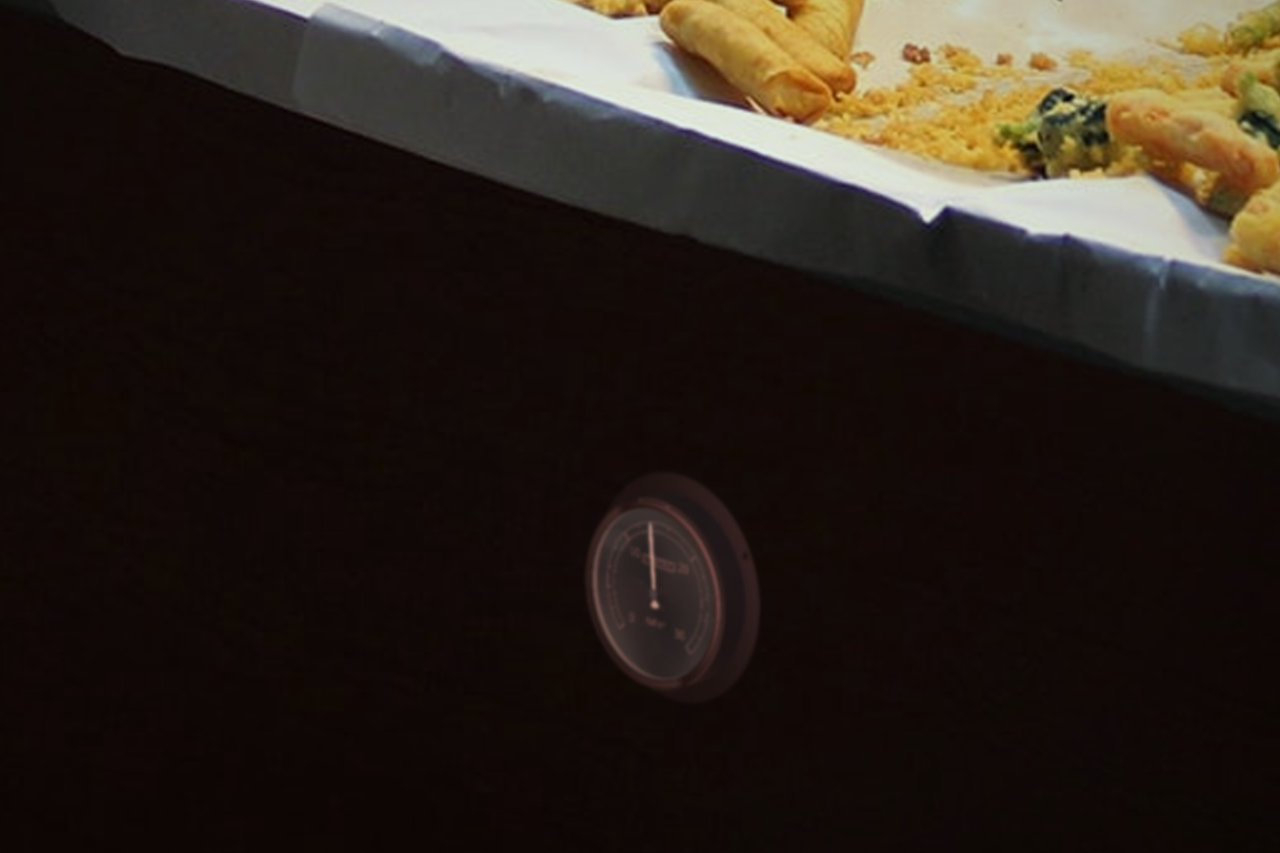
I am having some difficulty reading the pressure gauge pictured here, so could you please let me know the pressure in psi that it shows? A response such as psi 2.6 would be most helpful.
psi 14
